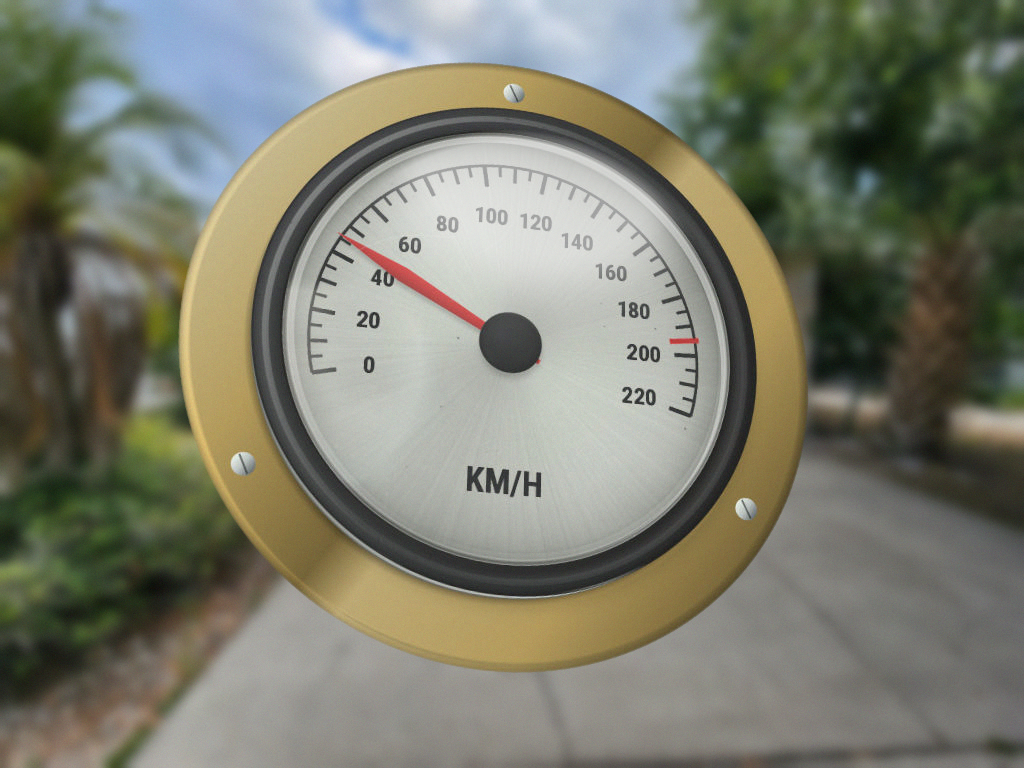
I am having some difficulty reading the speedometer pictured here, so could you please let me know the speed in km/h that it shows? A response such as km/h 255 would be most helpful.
km/h 45
